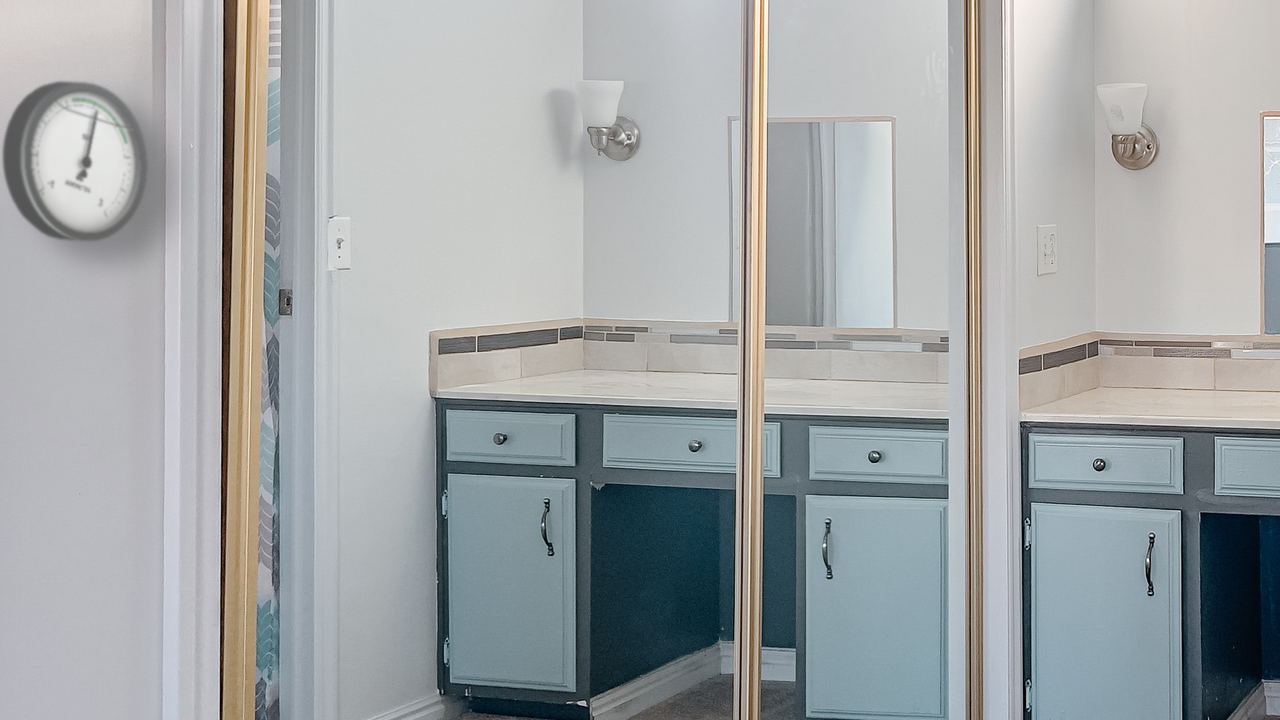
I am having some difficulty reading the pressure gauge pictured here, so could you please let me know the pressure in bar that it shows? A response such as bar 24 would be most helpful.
bar 1
